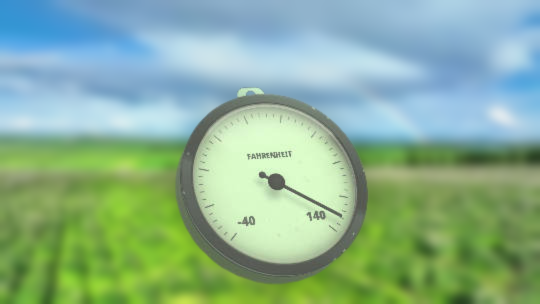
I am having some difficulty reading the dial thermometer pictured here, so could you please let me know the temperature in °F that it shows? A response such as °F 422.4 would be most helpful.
°F 132
